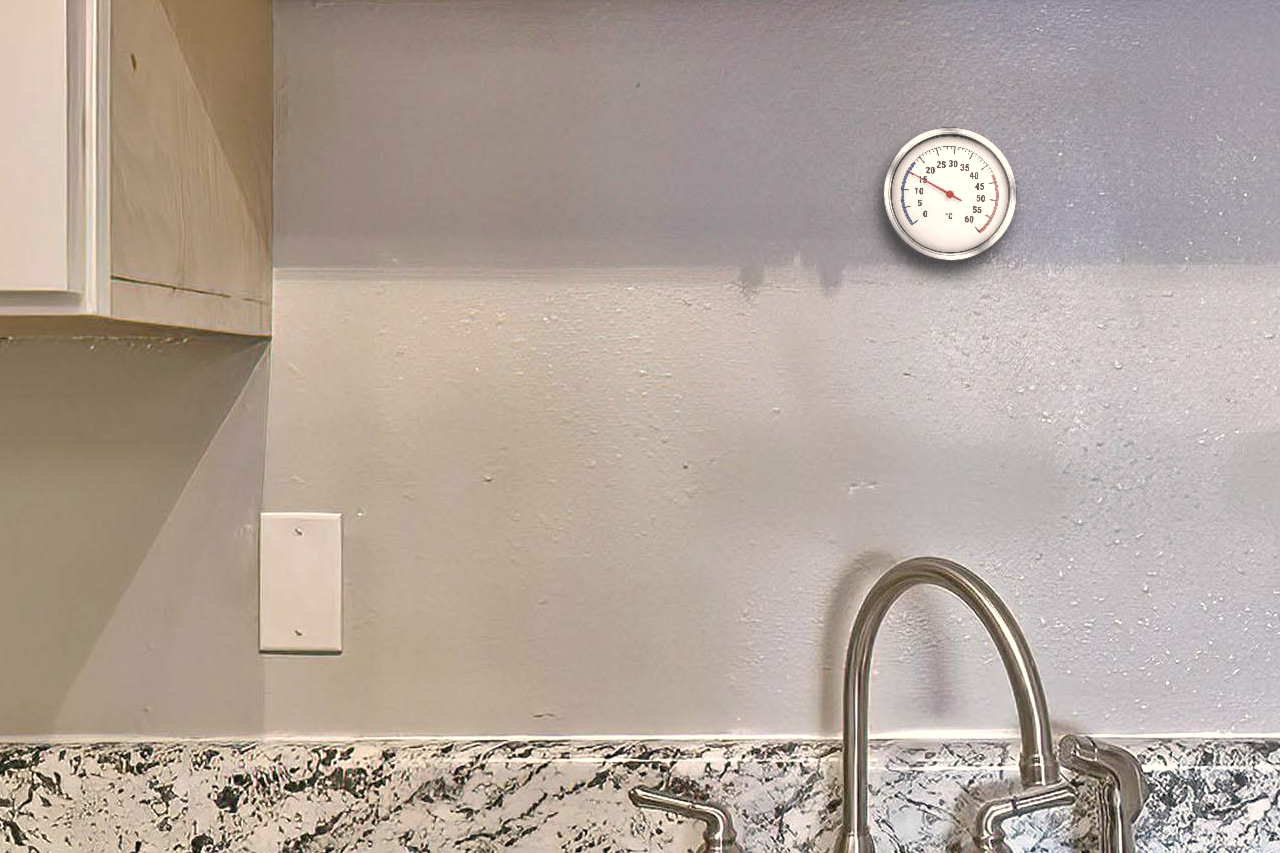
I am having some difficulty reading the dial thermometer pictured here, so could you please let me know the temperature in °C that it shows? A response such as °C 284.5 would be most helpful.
°C 15
